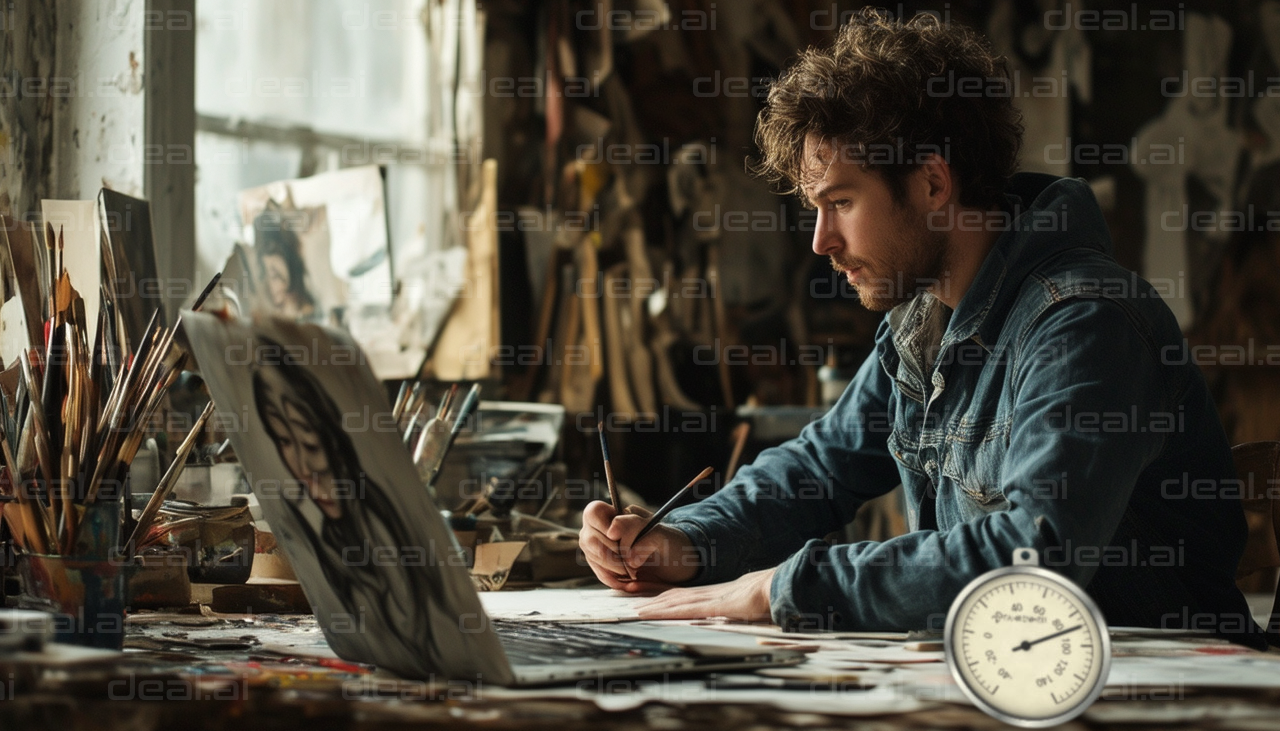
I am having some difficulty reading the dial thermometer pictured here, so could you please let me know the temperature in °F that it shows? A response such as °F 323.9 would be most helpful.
°F 88
